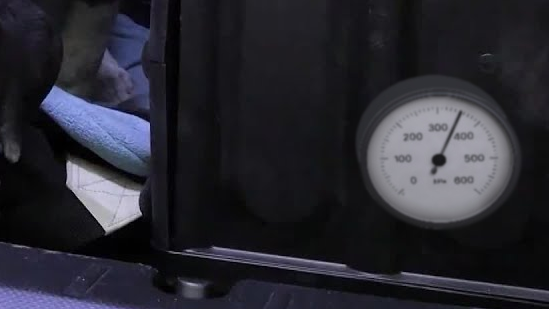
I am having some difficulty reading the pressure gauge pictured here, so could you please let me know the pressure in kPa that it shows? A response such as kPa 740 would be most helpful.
kPa 350
